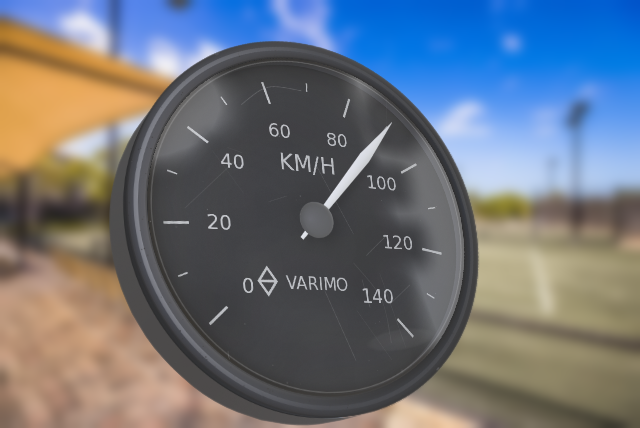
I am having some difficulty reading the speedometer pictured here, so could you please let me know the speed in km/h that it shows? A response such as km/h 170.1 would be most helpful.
km/h 90
